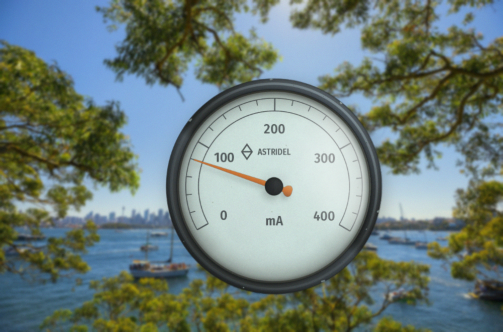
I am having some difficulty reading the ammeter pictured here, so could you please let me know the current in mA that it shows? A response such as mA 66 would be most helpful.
mA 80
